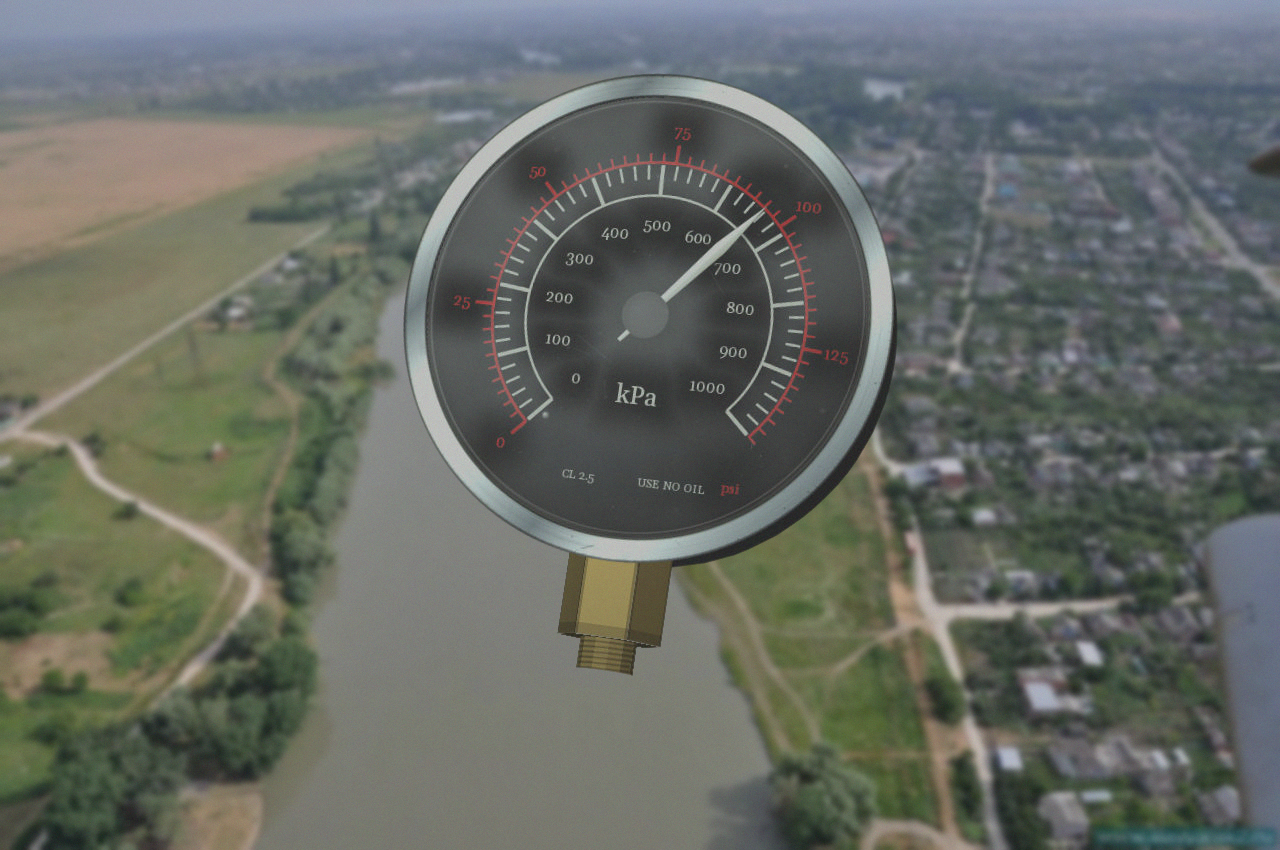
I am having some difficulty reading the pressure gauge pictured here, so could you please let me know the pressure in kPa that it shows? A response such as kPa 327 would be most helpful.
kPa 660
